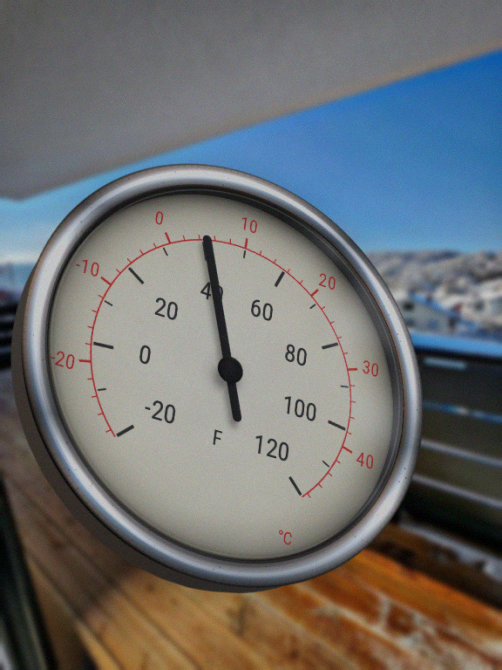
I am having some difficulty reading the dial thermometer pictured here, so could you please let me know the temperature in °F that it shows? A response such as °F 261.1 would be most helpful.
°F 40
